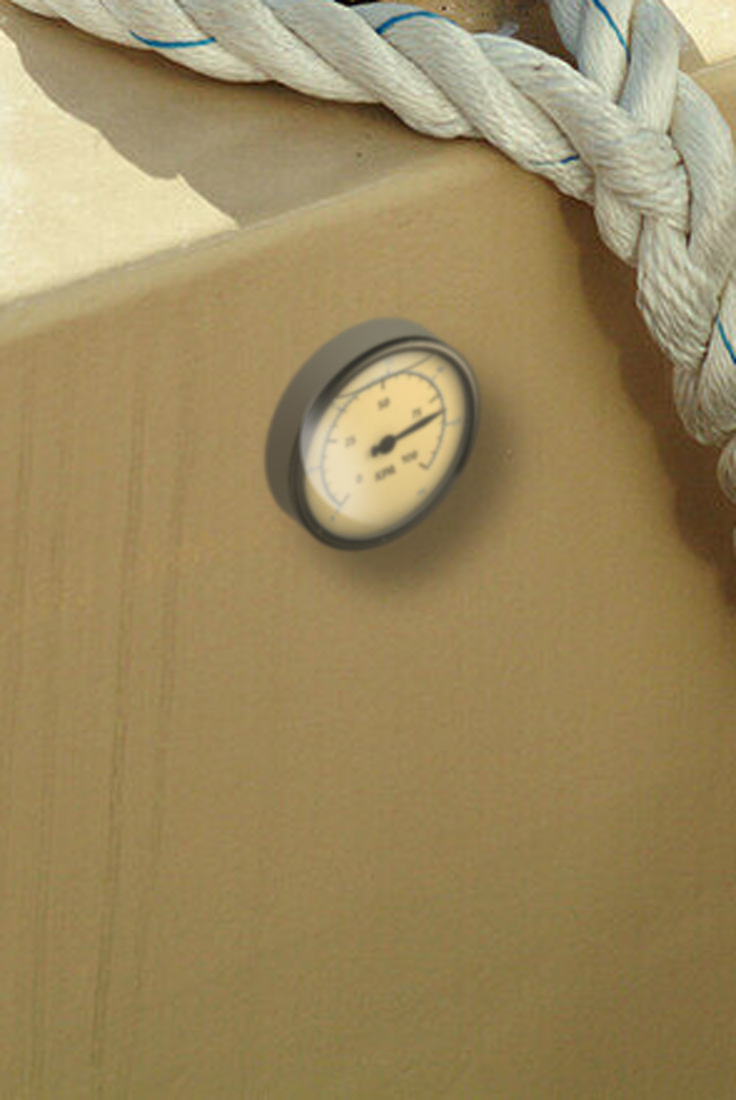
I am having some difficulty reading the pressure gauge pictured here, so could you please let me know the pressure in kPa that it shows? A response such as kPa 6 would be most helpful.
kPa 80
